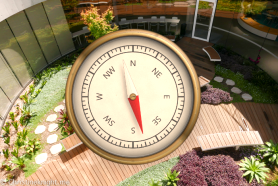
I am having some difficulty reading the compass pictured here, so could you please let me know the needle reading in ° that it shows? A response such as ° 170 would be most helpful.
° 165
